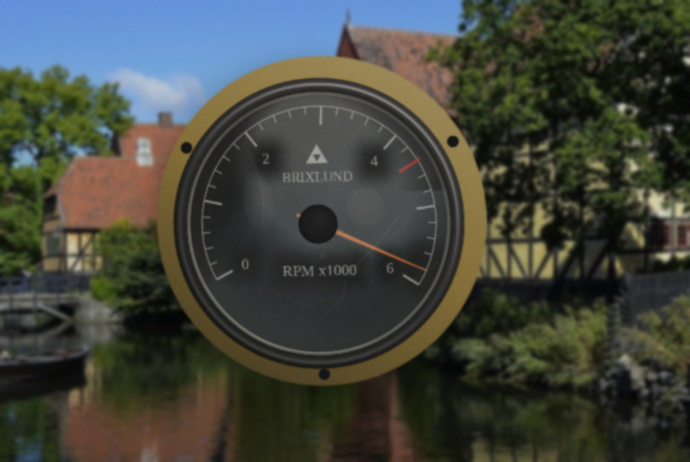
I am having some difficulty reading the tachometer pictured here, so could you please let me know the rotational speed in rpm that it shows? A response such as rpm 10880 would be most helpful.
rpm 5800
